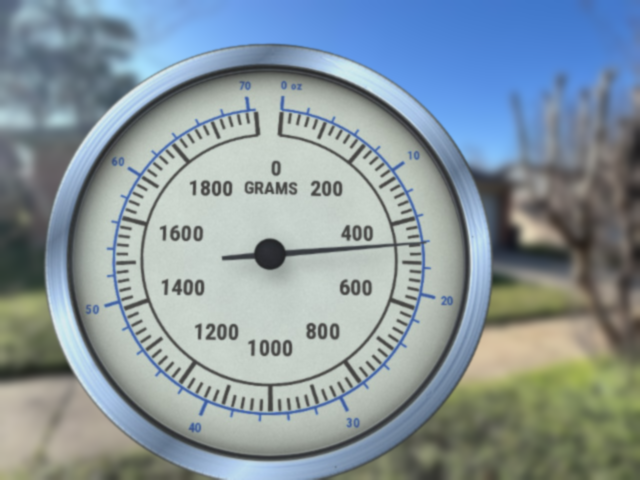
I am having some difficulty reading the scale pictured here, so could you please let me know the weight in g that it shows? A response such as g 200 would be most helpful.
g 460
